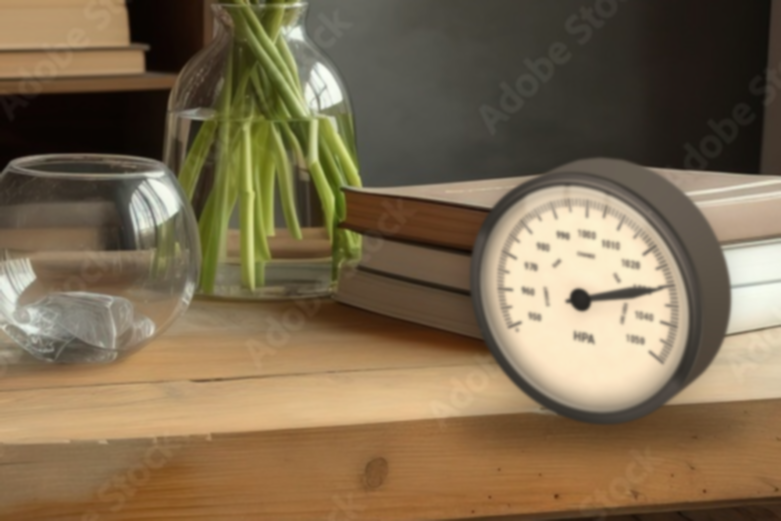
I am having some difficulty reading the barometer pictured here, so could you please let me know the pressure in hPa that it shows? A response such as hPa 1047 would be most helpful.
hPa 1030
